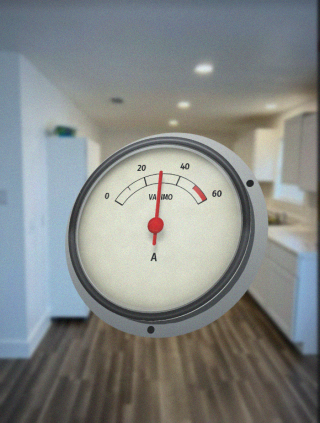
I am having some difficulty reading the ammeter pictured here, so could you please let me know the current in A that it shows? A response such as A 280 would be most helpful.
A 30
